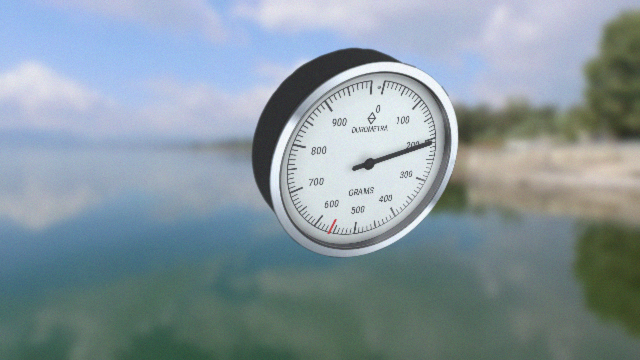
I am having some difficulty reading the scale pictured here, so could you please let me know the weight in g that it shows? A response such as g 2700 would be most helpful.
g 200
